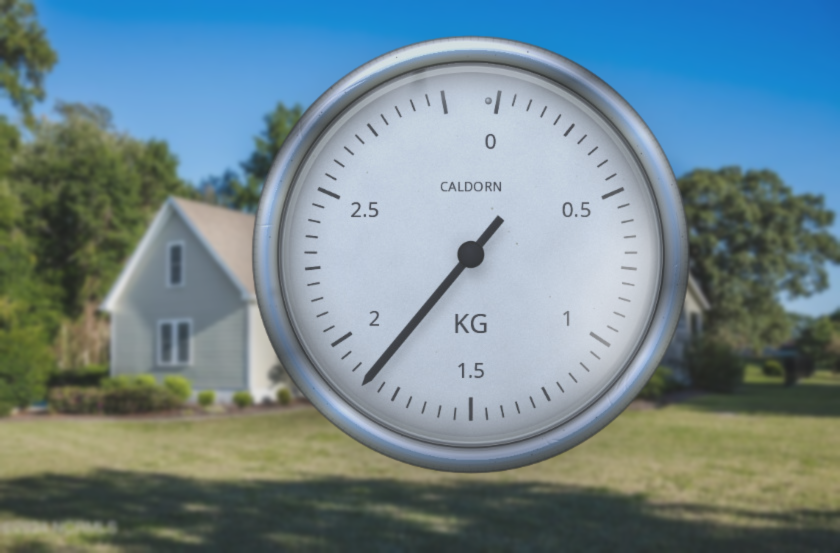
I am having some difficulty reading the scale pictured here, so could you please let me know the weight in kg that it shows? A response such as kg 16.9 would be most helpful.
kg 1.85
